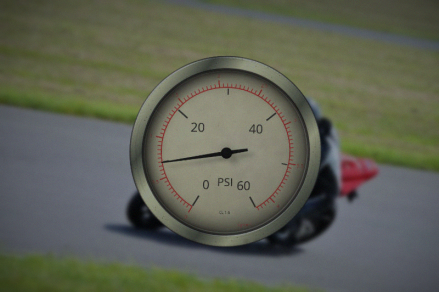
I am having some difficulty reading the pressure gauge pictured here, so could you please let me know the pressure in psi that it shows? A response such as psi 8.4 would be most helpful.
psi 10
